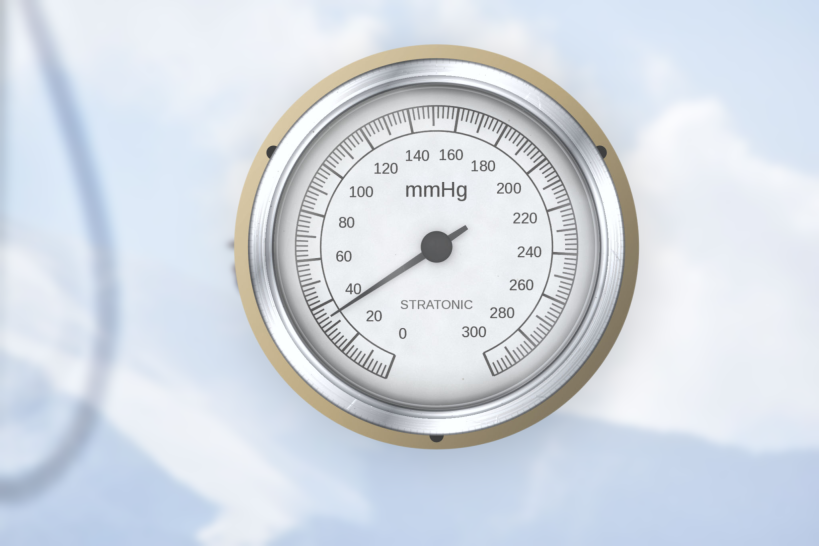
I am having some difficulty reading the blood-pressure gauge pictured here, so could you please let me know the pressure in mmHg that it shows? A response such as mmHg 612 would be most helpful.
mmHg 34
